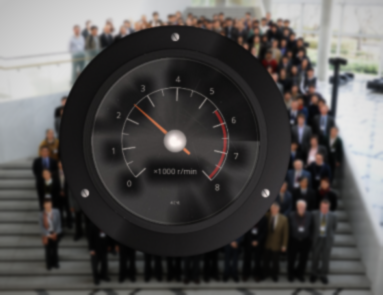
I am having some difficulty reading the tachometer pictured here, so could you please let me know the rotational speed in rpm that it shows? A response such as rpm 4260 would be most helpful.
rpm 2500
